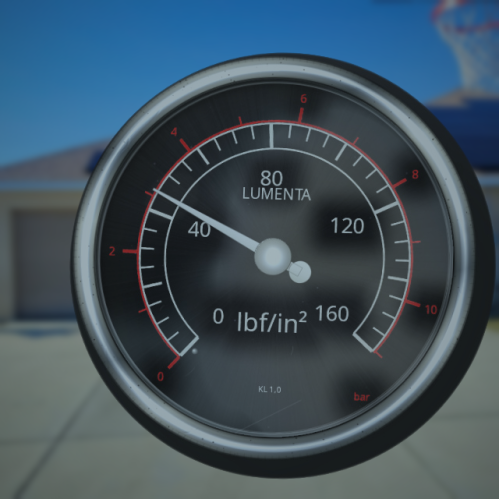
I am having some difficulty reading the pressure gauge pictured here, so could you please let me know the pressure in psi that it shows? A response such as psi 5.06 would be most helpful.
psi 45
